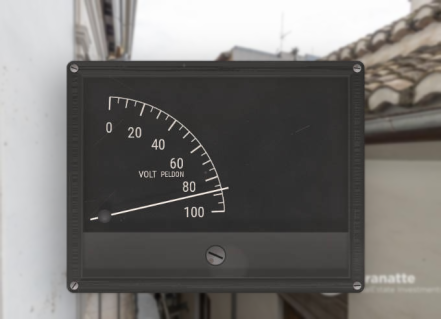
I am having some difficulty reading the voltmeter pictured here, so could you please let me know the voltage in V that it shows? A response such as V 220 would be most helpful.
V 87.5
